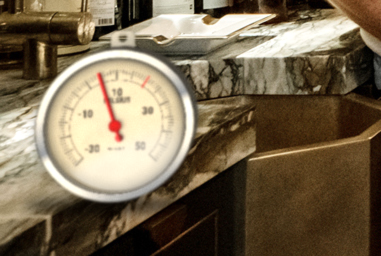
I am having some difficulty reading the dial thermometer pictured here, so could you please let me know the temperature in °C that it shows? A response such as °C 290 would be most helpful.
°C 5
